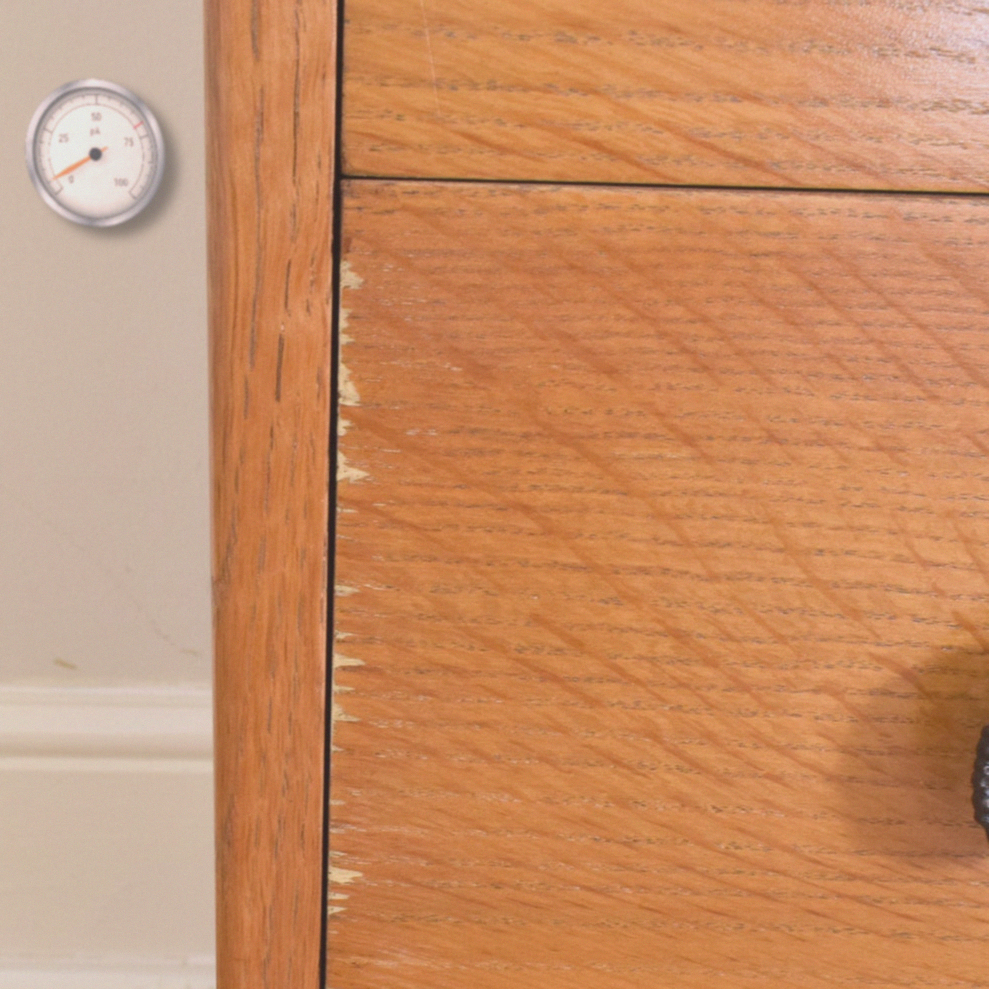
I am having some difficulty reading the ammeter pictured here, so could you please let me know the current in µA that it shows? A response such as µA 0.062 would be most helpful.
µA 5
